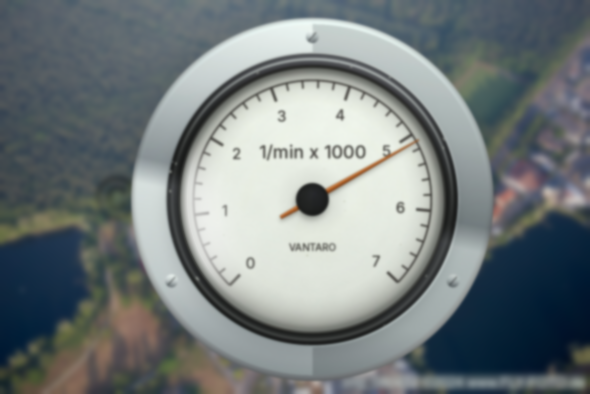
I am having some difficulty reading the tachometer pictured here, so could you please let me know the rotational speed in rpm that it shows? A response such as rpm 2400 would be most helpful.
rpm 5100
